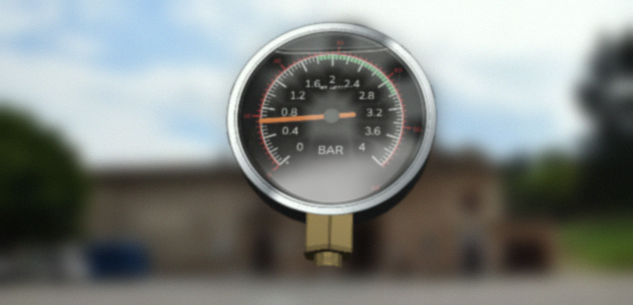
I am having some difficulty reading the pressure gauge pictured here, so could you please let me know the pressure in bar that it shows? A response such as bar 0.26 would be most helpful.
bar 0.6
